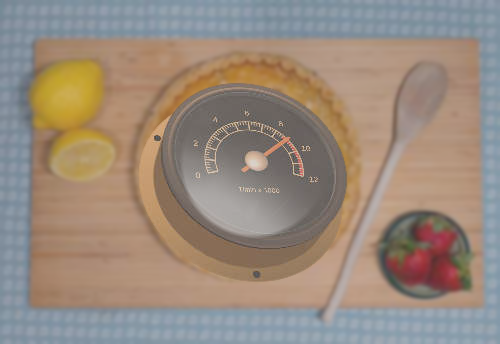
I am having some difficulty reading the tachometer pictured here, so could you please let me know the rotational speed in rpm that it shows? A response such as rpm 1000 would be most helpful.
rpm 9000
